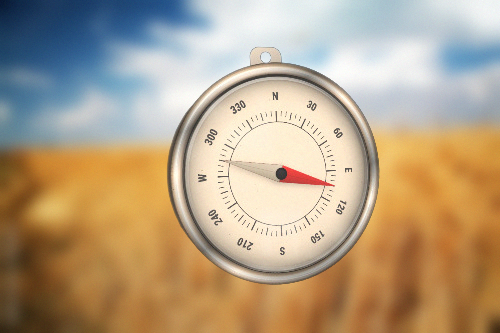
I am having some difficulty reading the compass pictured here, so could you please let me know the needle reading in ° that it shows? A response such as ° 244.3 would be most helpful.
° 105
